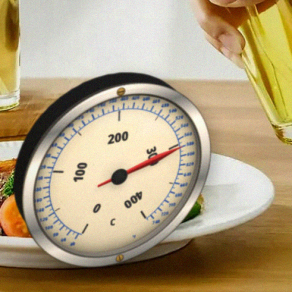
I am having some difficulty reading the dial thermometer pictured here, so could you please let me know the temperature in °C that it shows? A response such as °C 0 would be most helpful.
°C 300
